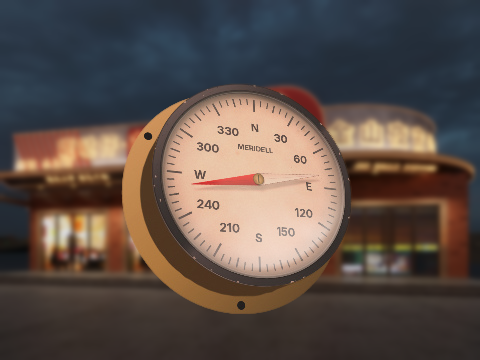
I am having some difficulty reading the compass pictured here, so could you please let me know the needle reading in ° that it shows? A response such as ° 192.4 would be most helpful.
° 260
